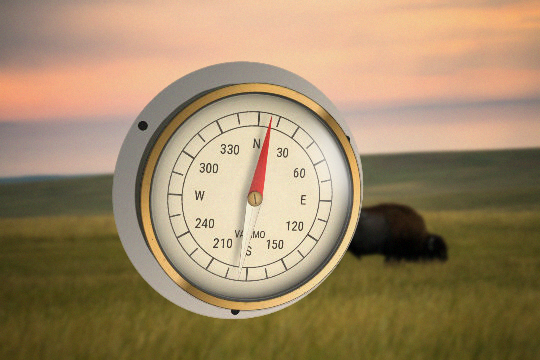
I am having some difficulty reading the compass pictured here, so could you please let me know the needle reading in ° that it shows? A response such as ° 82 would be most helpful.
° 7.5
